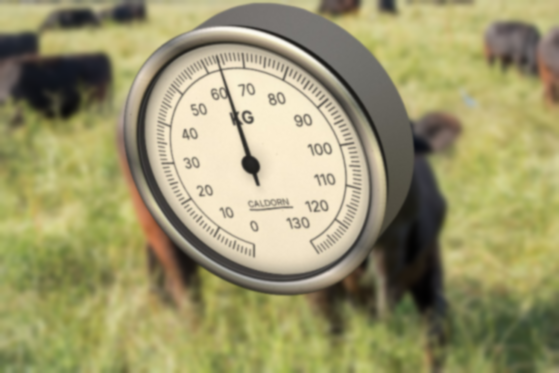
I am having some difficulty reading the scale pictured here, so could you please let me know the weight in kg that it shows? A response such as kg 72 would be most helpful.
kg 65
